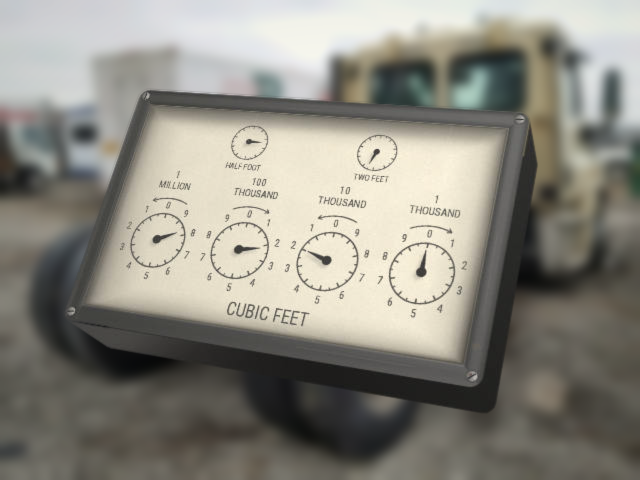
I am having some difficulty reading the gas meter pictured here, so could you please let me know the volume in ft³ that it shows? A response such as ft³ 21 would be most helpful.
ft³ 822000
